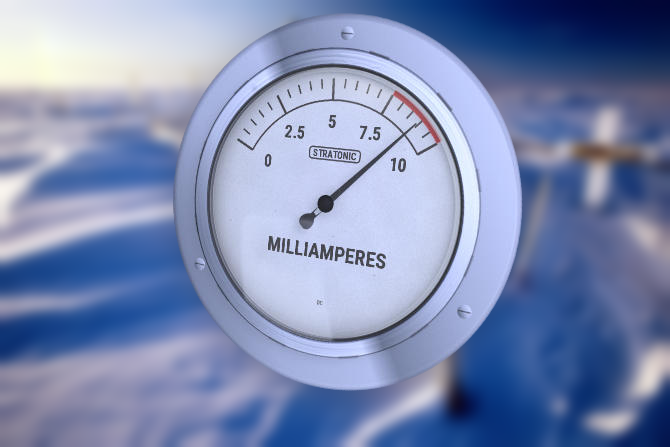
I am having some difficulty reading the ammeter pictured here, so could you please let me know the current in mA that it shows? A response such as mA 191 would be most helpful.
mA 9
